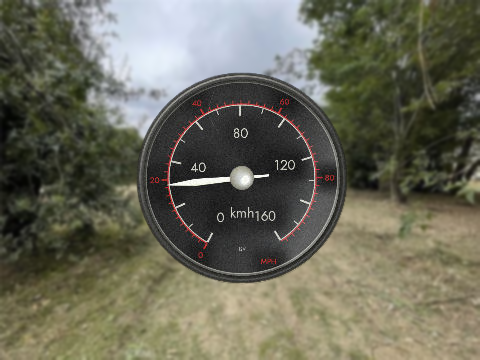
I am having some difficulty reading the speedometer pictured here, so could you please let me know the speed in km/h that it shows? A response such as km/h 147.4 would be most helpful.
km/h 30
